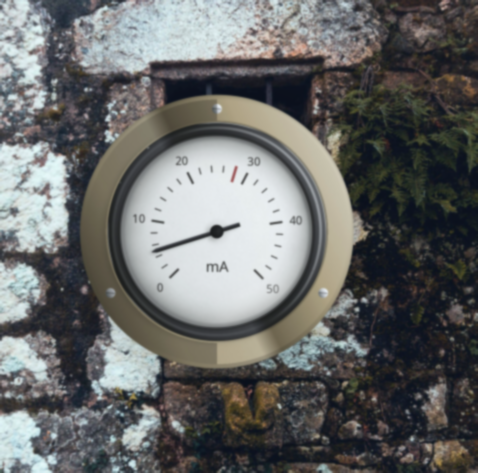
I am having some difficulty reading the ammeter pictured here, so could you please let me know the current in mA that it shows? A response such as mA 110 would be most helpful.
mA 5
